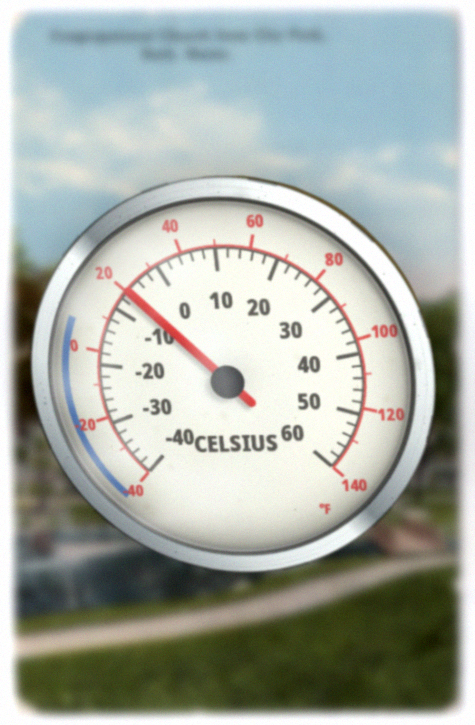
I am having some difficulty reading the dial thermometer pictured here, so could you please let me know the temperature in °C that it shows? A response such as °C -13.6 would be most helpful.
°C -6
